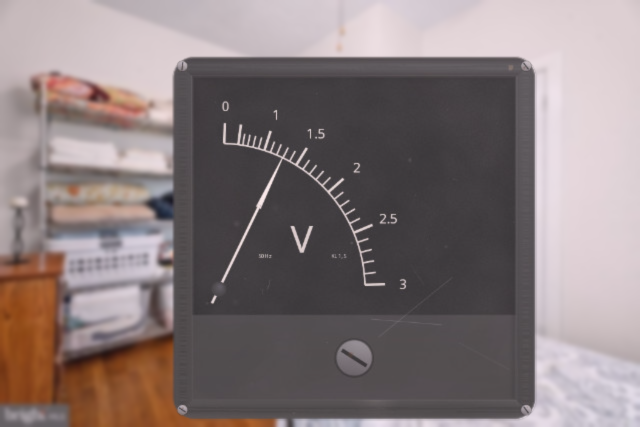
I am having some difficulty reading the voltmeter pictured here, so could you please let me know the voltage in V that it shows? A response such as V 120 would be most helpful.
V 1.3
